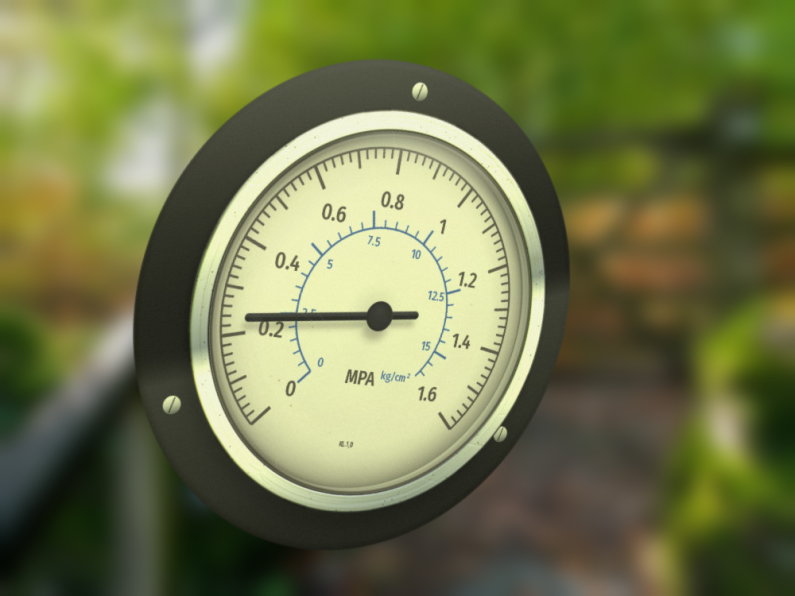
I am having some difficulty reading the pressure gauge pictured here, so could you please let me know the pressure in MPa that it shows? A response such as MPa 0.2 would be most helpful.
MPa 0.24
